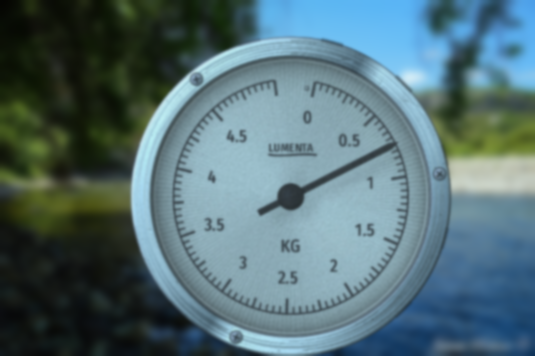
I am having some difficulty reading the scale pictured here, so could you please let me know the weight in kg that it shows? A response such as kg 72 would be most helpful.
kg 0.75
